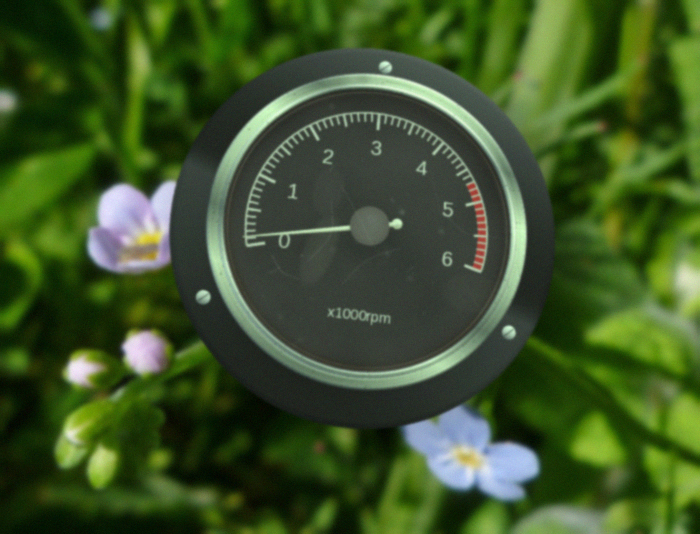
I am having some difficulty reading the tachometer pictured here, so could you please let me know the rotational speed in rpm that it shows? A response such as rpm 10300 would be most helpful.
rpm 100
